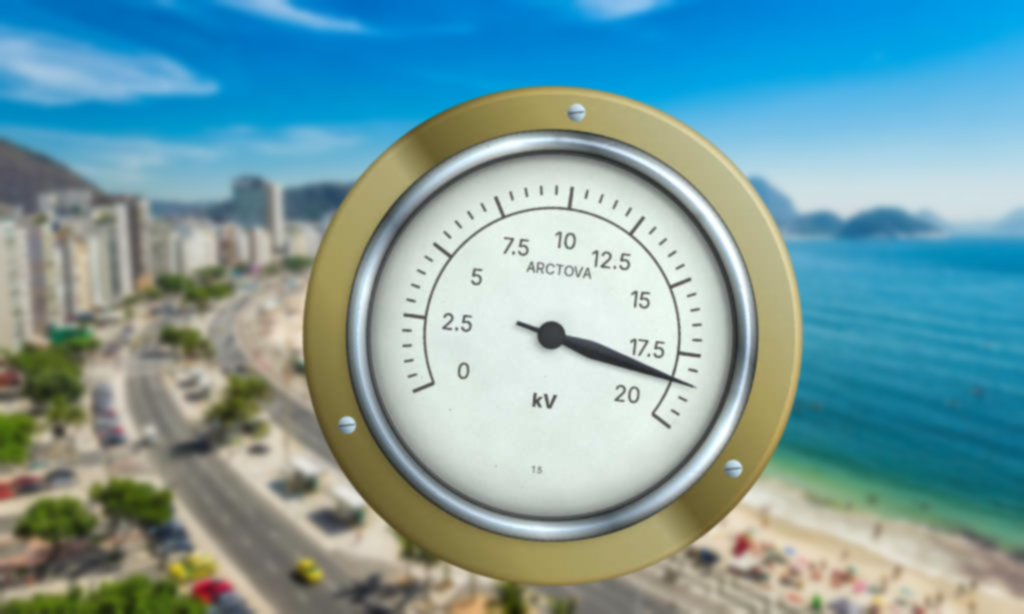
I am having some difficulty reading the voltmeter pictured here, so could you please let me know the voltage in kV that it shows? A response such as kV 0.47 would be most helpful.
kV 18.5
